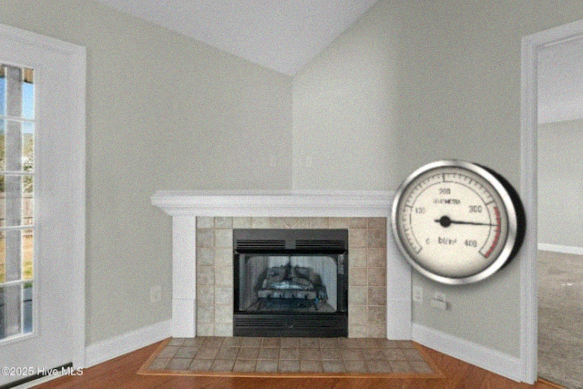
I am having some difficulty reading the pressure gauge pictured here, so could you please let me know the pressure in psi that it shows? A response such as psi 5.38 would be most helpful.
psi 340
